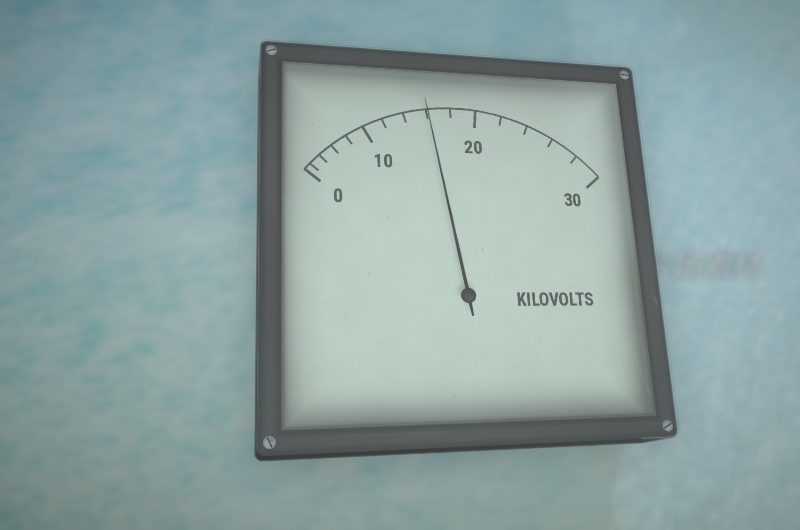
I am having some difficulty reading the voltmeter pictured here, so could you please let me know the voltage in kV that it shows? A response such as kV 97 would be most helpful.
kV 16
